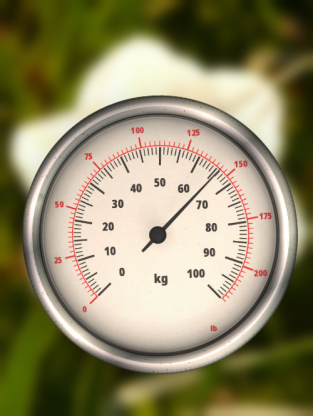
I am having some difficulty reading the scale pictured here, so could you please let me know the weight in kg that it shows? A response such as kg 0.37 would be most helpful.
kg 66
